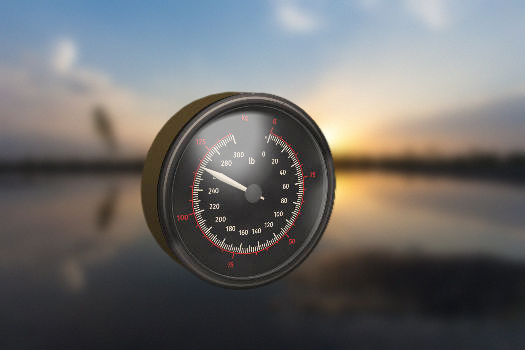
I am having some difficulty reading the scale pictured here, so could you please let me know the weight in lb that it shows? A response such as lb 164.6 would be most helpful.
lb 260
